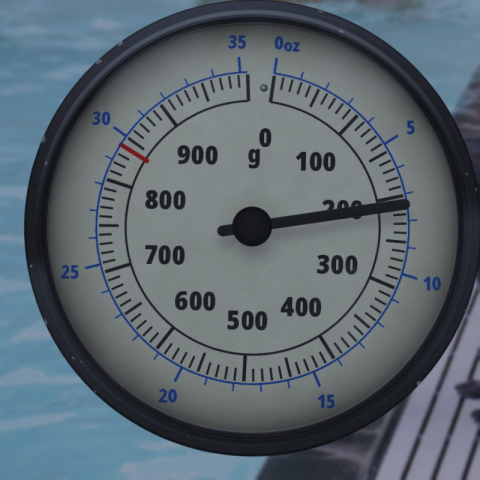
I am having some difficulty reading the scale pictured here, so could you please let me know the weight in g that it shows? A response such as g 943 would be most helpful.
g 210
